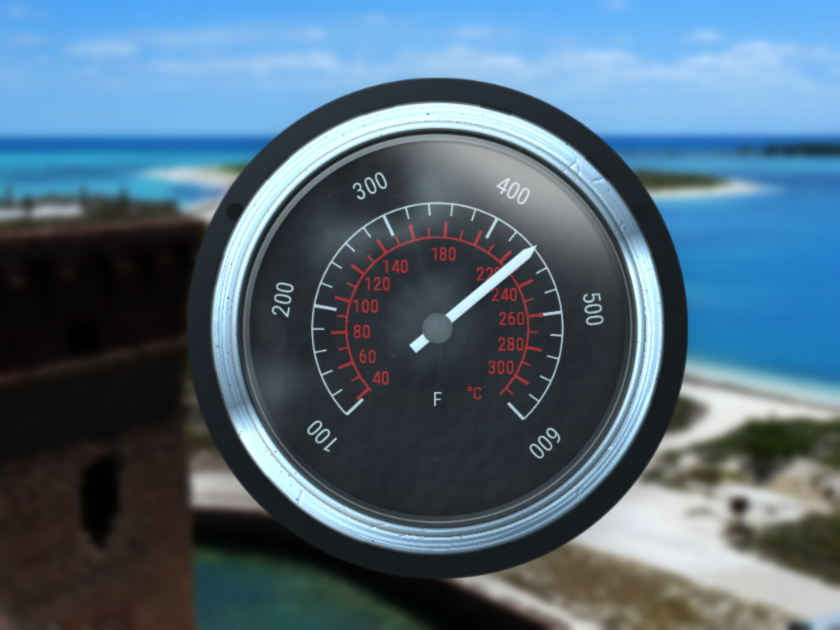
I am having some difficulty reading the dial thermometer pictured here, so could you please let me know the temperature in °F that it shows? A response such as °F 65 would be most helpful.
°F 440
